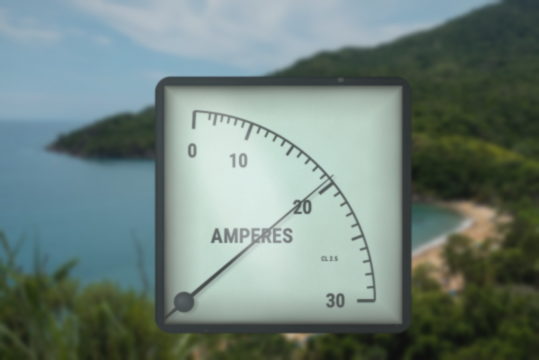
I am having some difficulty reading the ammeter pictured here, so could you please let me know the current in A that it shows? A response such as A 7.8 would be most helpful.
A 19.5
